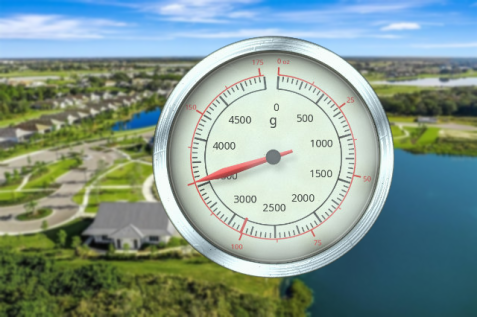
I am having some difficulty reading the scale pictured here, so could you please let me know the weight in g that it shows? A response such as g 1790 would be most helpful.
g 3550
